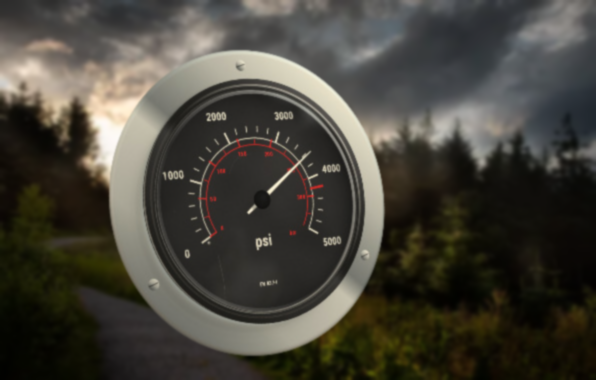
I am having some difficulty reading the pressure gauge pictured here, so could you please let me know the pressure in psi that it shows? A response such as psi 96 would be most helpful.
psi 3600
